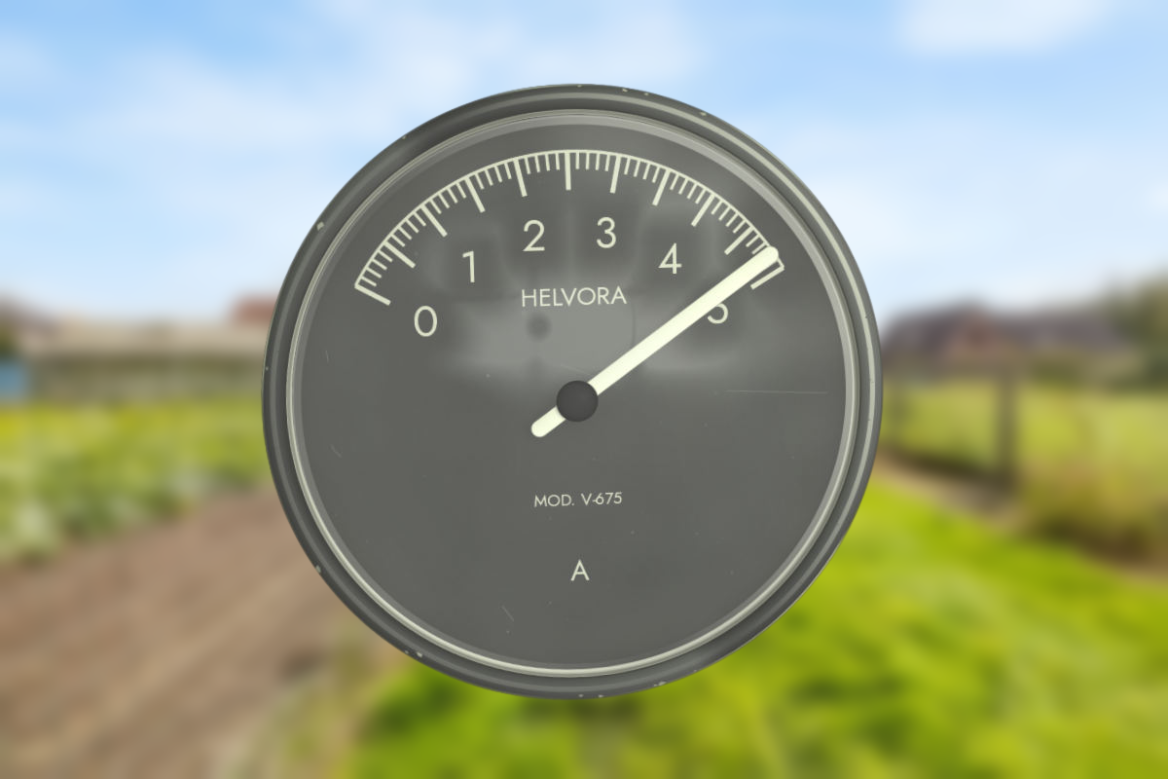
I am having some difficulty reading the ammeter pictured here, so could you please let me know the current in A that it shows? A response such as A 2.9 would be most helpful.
A 4.8
